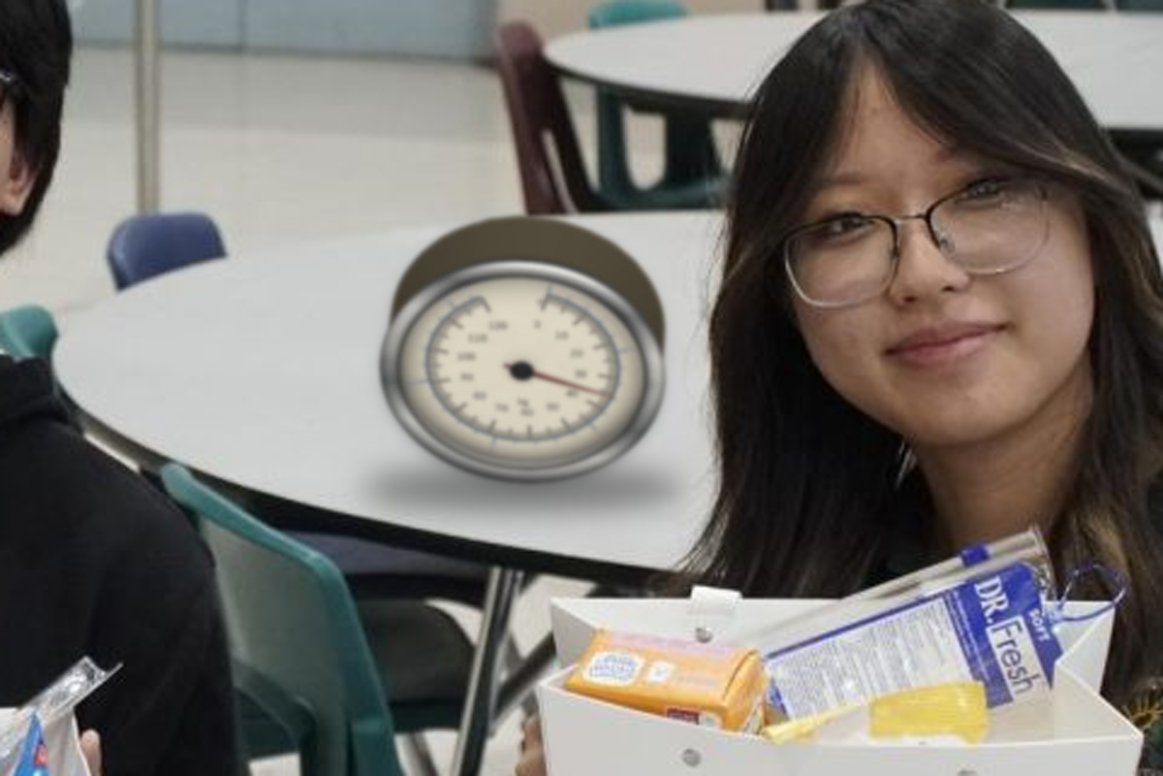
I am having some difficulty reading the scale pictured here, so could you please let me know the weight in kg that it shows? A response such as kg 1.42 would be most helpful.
kg 35
